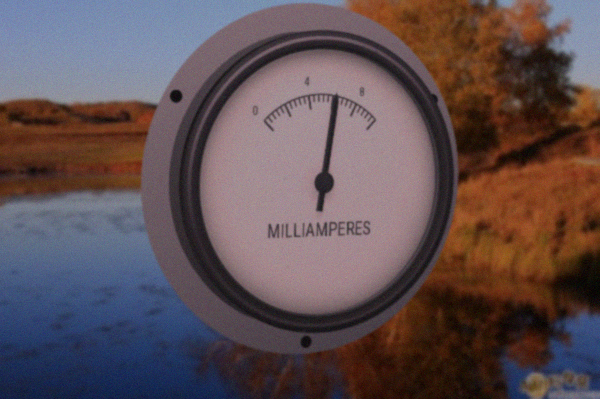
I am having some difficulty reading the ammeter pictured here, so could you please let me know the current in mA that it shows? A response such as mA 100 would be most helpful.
mA 6
